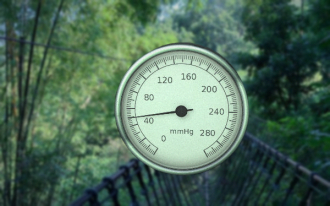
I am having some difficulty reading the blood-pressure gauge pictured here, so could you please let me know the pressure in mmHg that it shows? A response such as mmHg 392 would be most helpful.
mmHg 50
